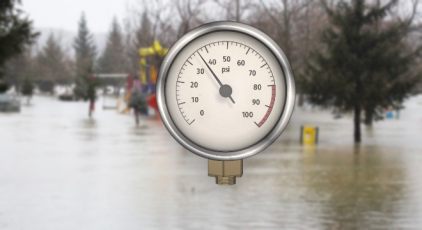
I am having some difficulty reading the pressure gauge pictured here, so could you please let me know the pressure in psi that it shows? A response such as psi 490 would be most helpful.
psi 36
